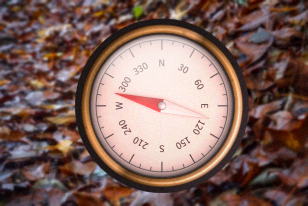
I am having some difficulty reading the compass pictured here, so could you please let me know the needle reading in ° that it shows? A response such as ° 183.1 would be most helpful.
° 285
